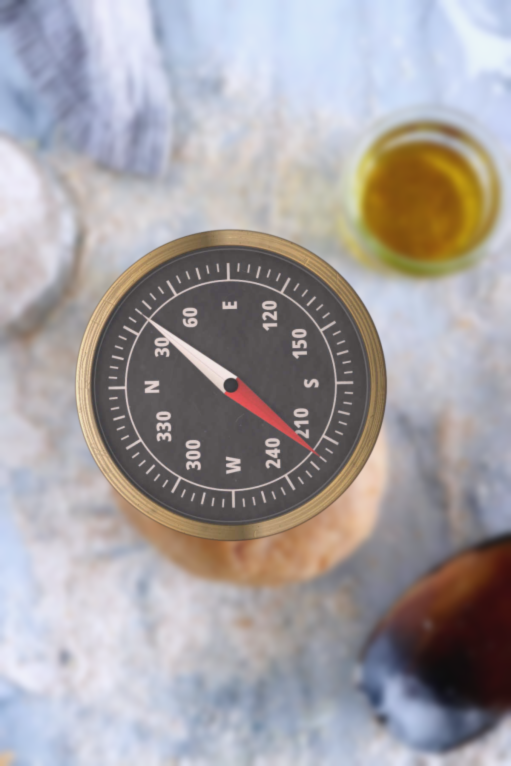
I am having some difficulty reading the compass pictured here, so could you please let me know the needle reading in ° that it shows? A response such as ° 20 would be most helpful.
° 220
